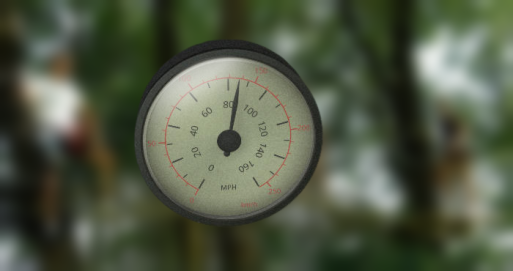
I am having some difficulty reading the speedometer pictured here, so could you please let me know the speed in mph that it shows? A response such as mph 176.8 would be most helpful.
mph 85
